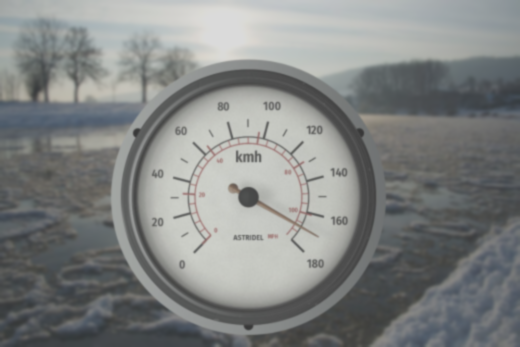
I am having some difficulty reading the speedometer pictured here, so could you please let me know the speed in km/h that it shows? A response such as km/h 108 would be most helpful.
km/h 170
